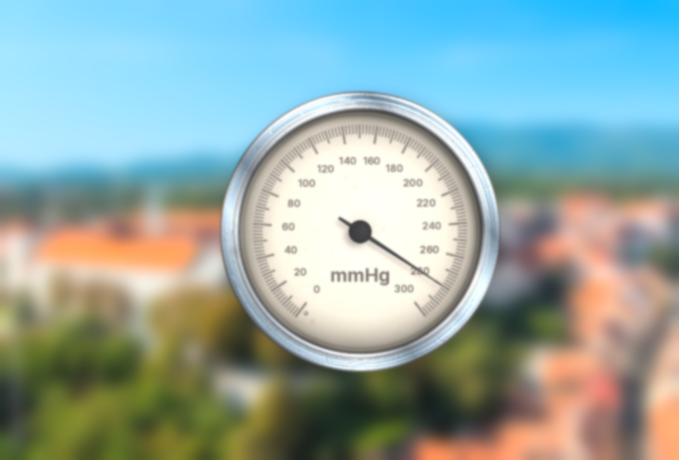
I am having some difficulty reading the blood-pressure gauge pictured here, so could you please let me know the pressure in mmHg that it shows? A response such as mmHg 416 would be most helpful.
mmHg 280
